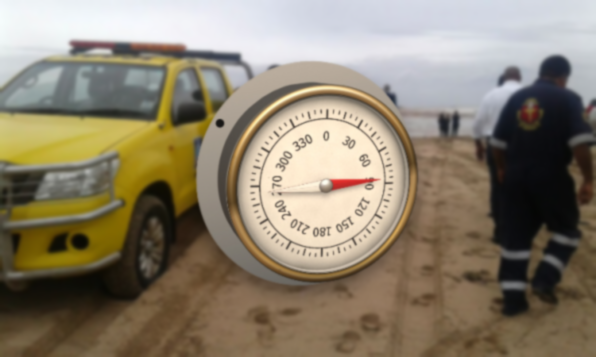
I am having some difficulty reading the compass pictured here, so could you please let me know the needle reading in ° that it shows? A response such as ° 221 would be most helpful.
° 85
